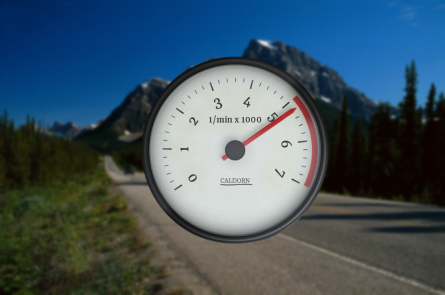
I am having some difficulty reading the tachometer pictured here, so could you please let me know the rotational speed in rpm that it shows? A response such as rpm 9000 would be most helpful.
rpm 5200
